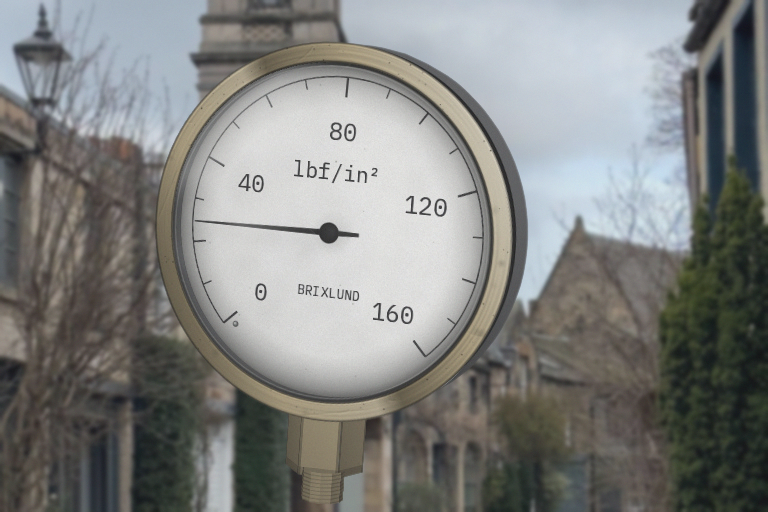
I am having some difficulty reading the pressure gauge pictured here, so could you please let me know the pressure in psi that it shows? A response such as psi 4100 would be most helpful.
psi 25
